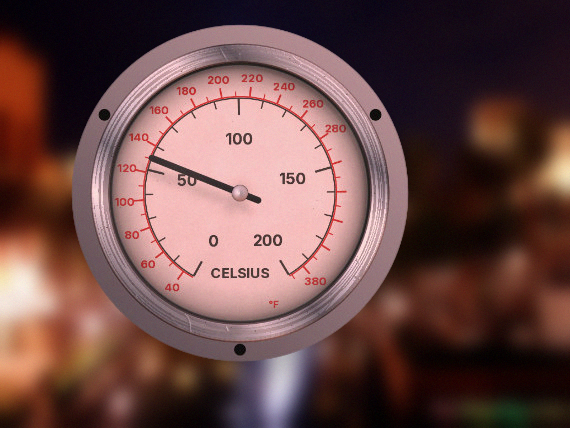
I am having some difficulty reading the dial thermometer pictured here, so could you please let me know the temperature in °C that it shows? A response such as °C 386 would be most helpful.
°C 55
